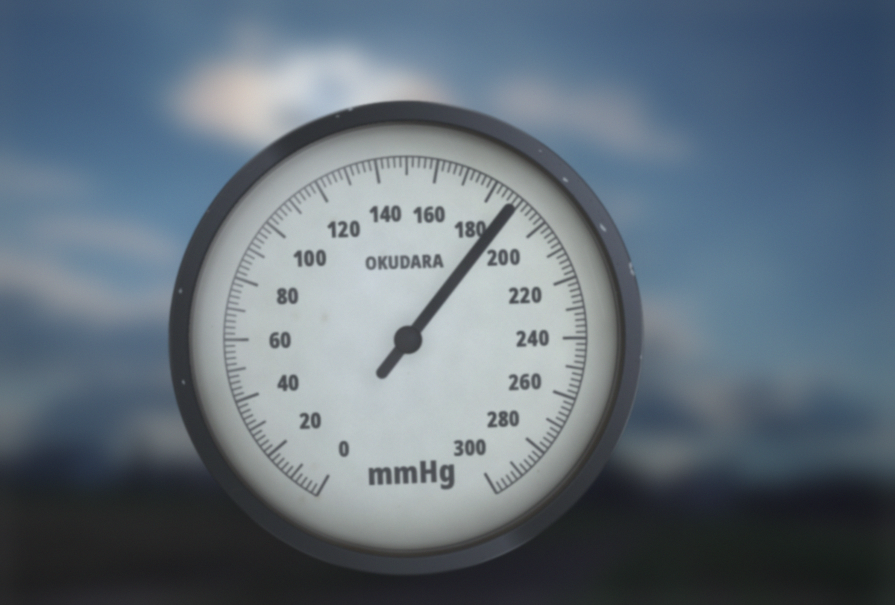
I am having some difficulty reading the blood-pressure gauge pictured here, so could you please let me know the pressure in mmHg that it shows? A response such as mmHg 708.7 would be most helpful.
mmHg 188
